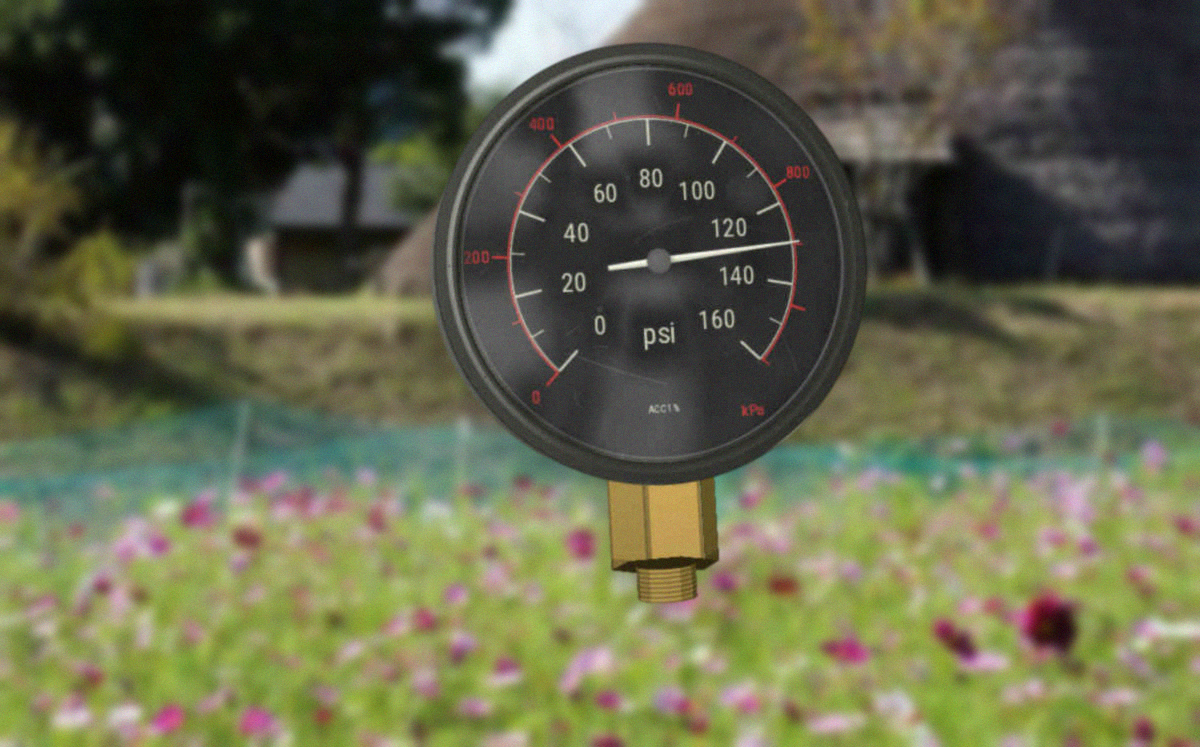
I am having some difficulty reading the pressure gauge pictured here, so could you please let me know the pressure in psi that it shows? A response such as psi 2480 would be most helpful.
psi 130
